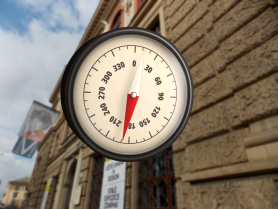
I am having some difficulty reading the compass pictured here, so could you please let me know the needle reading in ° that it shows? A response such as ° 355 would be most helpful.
° 190
